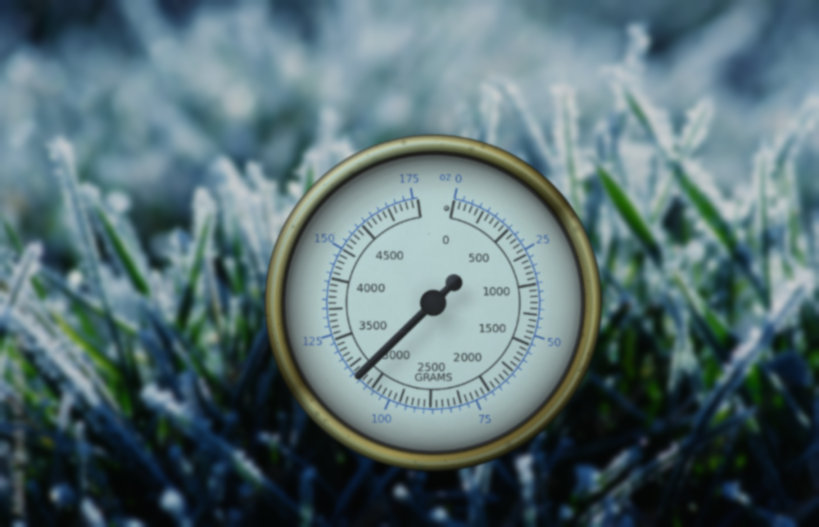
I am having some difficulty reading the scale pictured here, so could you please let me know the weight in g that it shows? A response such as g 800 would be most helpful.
g 3150
